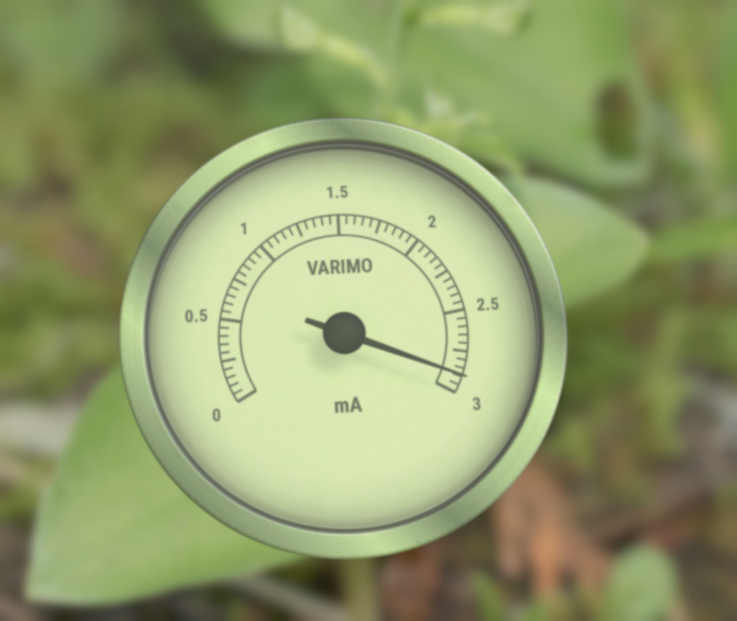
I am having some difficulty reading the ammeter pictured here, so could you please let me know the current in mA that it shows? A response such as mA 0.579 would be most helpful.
mA 2.9
